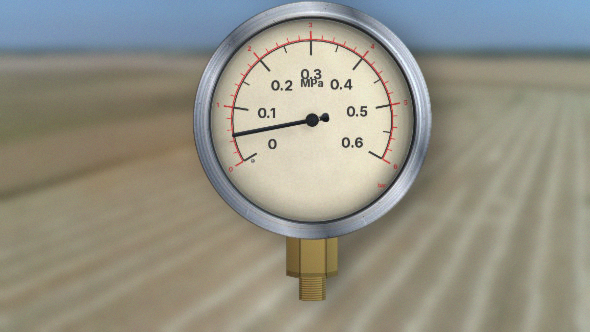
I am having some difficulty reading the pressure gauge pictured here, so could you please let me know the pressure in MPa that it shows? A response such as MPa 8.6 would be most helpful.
MPa 0.05
